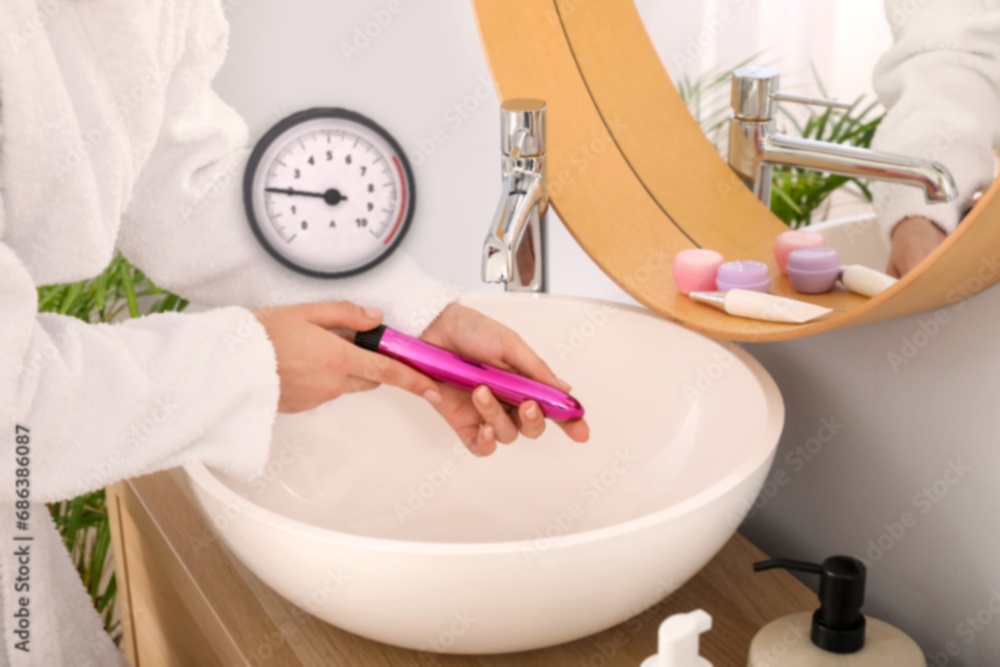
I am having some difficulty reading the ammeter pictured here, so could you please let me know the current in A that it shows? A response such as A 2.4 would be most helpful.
A 2
